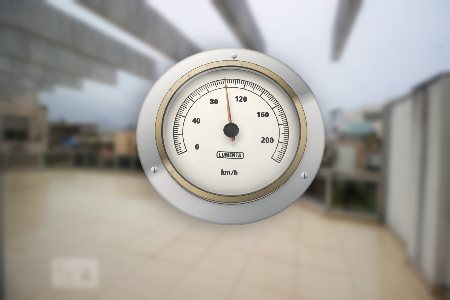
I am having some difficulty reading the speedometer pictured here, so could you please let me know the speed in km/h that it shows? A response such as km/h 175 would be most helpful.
km/h 100
